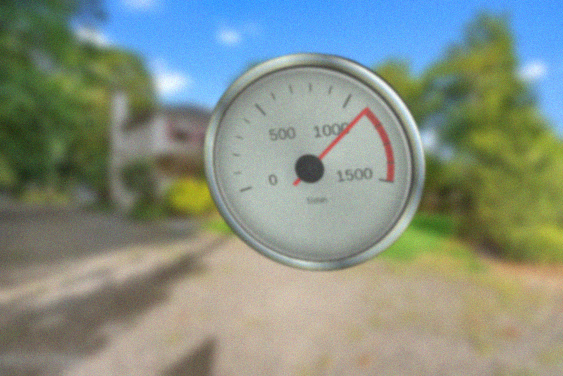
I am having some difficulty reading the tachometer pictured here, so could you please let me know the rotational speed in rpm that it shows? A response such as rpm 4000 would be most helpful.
rpm 1100
